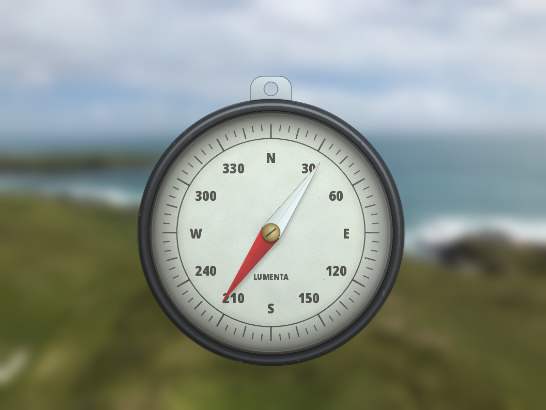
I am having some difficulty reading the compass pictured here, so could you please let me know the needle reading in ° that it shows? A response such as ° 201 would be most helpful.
° 215
